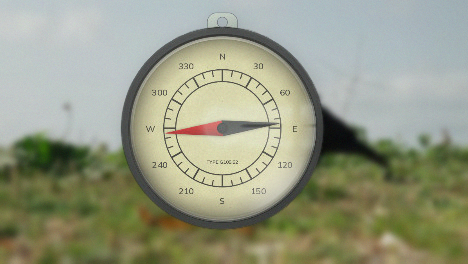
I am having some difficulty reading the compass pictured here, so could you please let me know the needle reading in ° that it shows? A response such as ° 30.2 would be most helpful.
° 265
